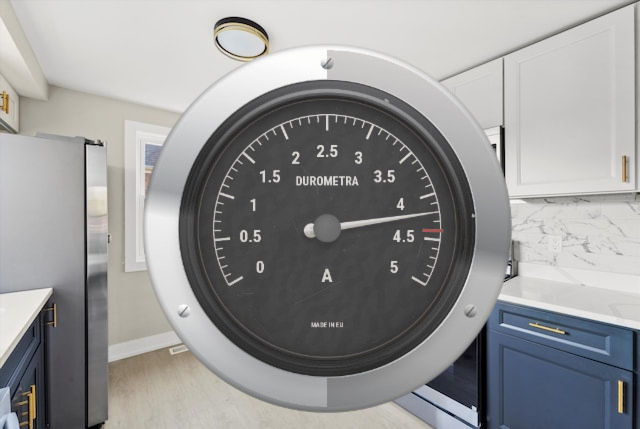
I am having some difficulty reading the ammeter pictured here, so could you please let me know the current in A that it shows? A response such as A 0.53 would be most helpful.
A 4.2
